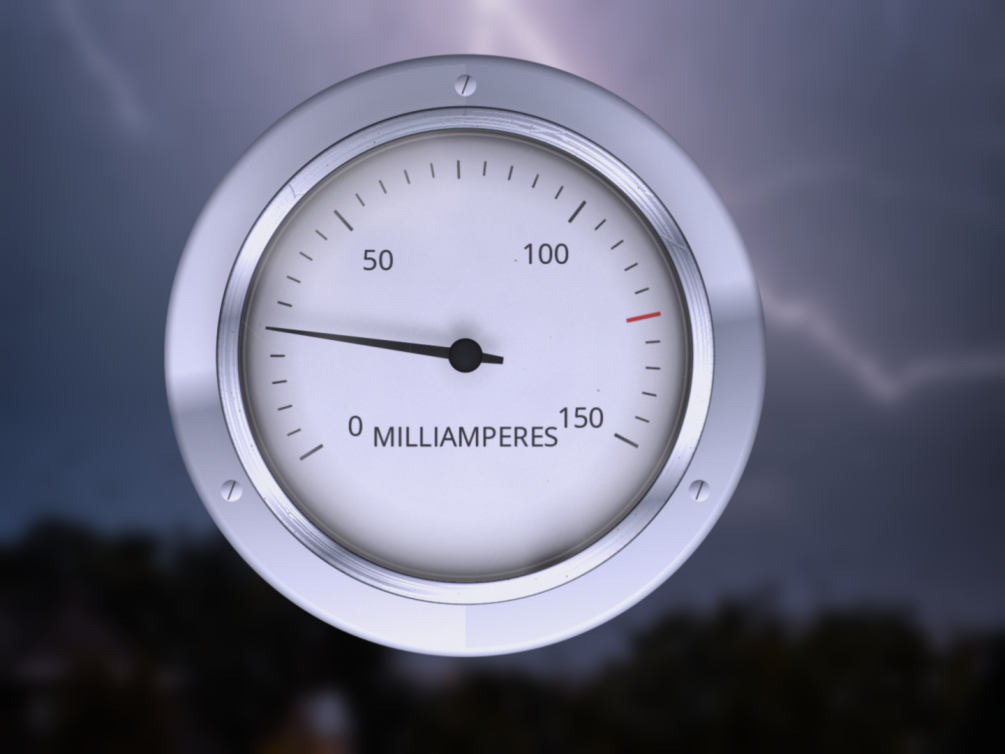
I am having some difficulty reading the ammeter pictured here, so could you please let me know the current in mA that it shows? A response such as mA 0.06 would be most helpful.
mA 25
